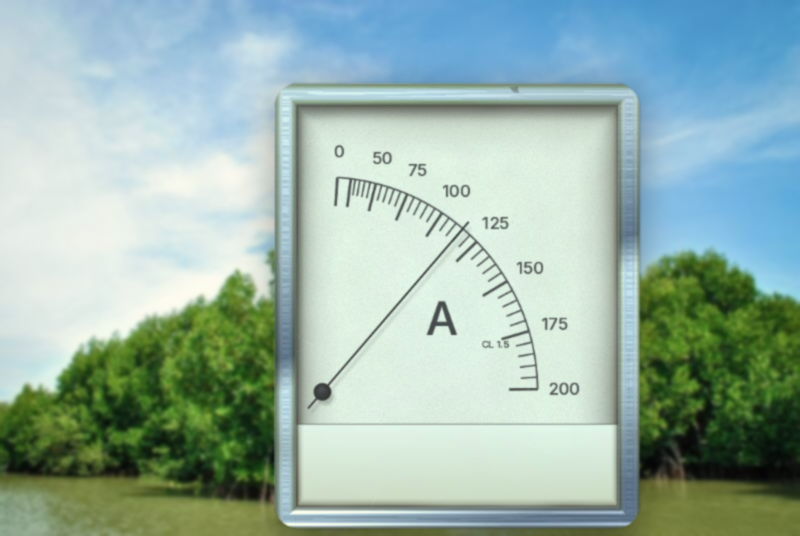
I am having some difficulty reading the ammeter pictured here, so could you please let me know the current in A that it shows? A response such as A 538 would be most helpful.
A 115
